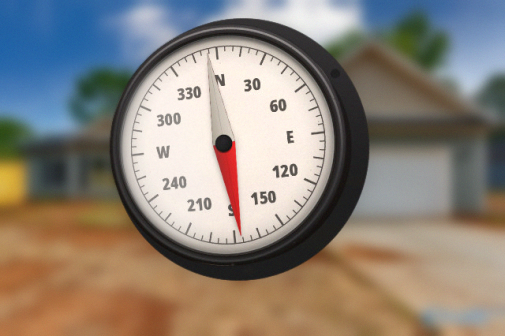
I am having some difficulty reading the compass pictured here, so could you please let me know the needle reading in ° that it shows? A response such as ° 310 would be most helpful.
° 175
